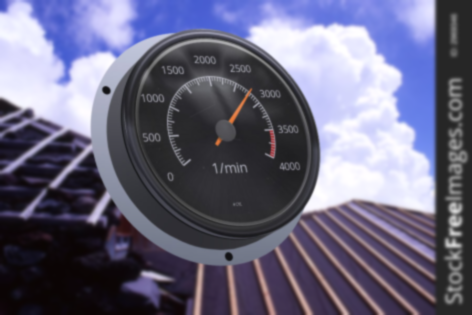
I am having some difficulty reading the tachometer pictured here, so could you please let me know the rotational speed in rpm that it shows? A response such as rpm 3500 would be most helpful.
rpm 2750
